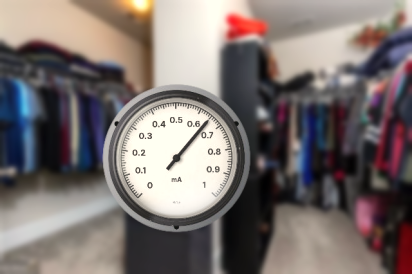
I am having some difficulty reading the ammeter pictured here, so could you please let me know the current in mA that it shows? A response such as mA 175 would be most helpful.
mA 0.65
